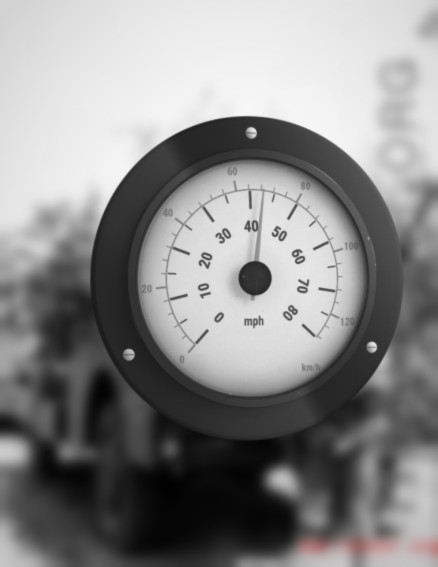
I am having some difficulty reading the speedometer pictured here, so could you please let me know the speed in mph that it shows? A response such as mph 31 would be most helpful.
mph 42.5
